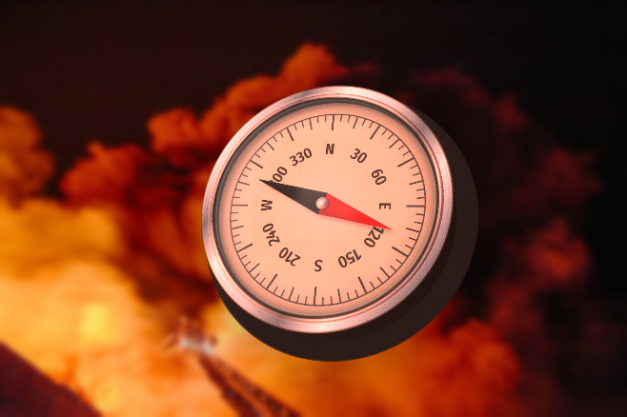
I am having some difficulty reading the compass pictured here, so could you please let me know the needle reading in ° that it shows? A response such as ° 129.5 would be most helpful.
° 110
